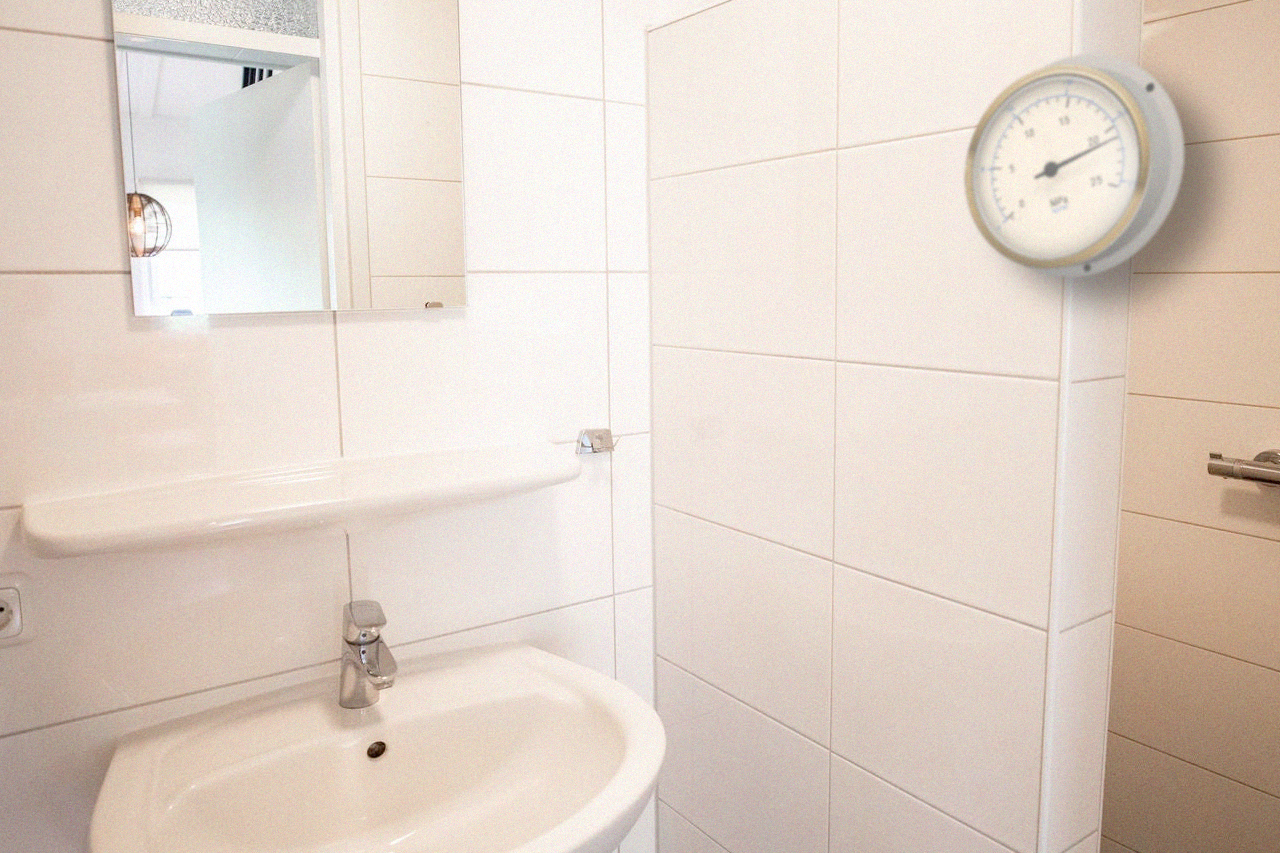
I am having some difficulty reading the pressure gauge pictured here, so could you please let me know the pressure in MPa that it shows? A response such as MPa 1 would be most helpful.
MPa 21
